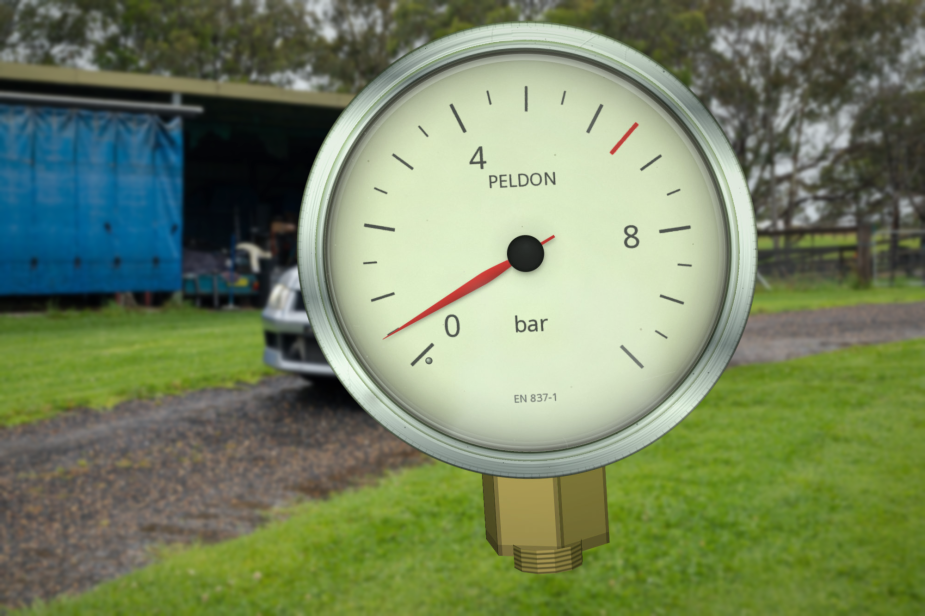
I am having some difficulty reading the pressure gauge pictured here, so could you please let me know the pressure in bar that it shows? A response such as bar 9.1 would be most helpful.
bar 0.5
